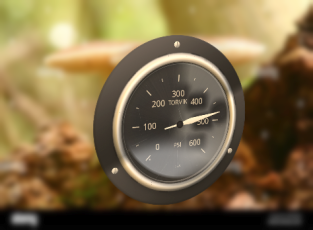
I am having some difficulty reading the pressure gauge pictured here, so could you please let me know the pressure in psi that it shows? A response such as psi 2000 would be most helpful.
psi 475
